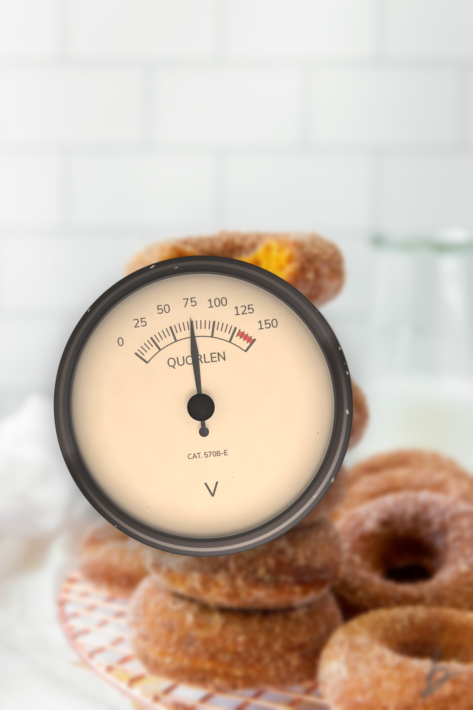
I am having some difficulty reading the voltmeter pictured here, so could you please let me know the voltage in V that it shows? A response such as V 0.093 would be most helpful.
V 75
